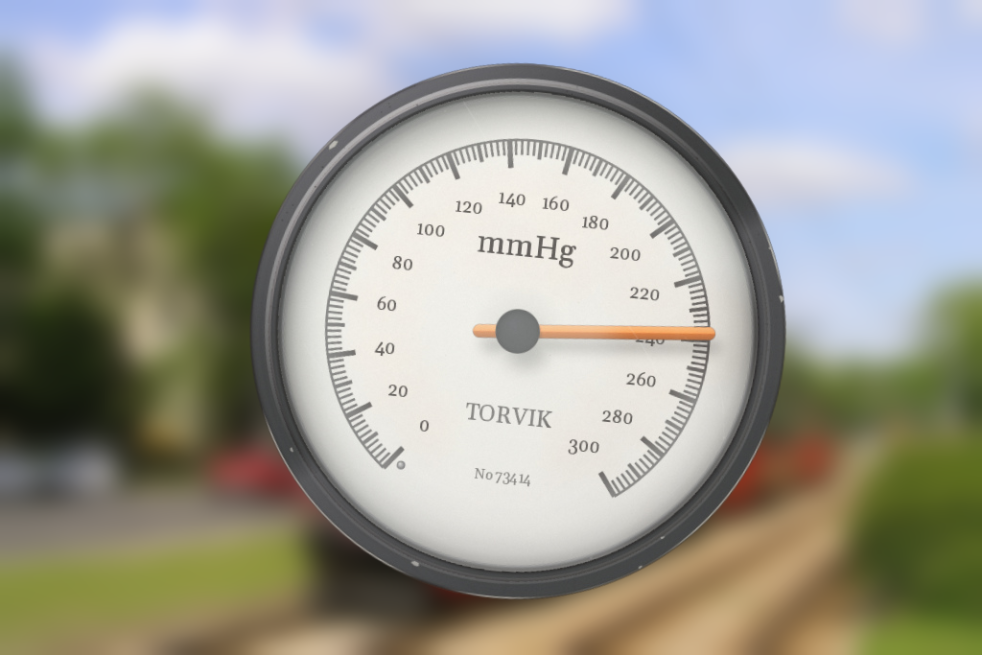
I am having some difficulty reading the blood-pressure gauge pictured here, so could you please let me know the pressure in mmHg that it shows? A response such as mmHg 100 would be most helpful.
mmHg 238
